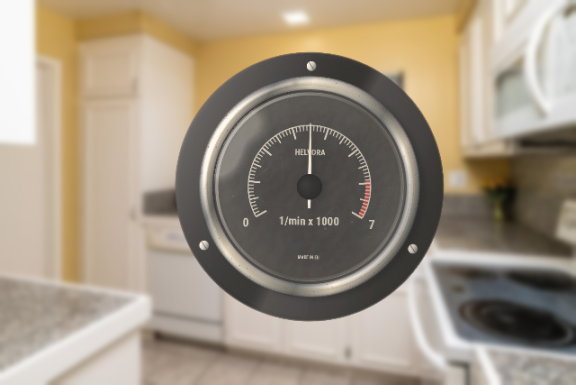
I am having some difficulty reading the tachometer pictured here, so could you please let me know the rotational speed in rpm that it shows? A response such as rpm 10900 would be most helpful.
rpm 3500
